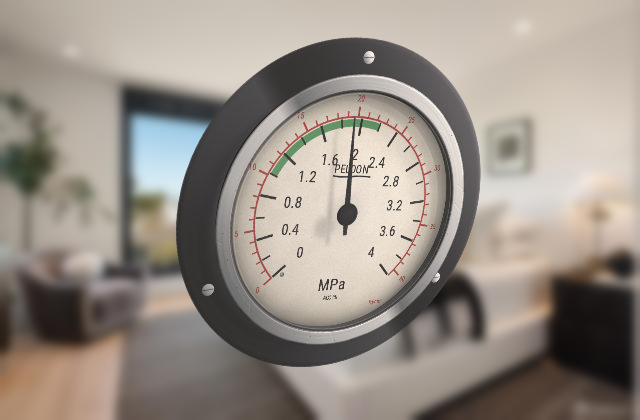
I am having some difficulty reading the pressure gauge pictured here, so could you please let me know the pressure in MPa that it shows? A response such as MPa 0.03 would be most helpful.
MPa 1.9
